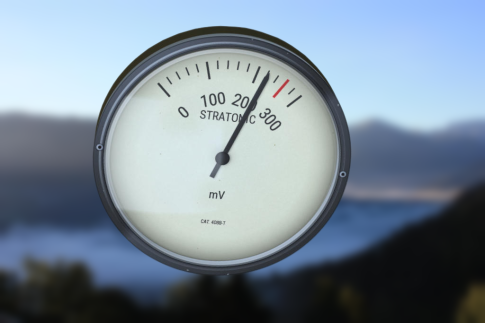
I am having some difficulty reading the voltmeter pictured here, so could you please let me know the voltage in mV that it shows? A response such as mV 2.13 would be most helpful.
mV 220
